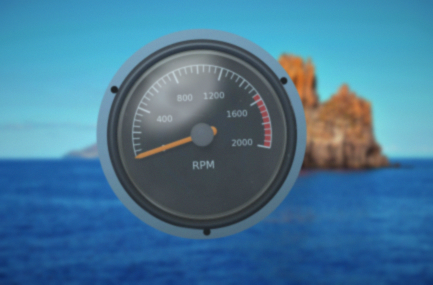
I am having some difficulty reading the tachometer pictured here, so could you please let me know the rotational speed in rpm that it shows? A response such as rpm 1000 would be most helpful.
rpm 0
